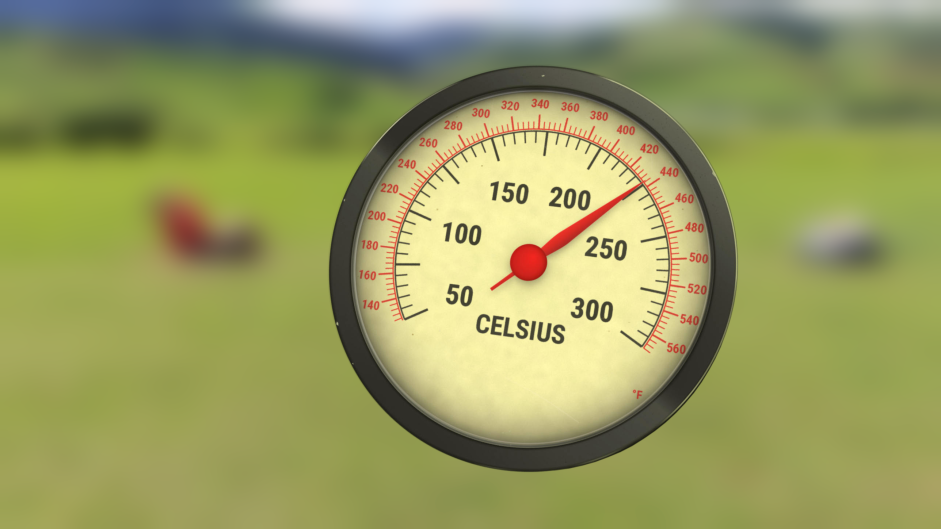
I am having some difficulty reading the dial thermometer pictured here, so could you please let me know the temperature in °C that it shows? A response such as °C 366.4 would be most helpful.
°C 225
